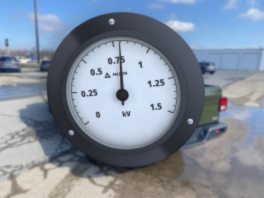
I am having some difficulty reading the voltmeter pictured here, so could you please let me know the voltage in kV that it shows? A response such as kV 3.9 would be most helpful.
kV 0.8
